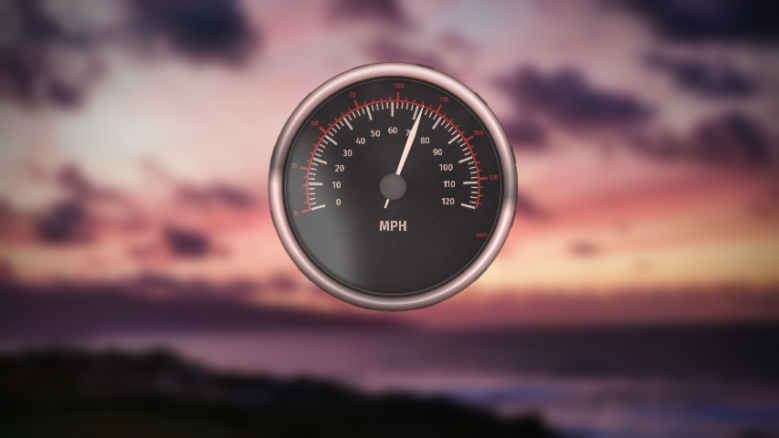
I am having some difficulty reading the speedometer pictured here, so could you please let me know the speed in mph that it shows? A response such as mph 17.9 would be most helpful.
mph 72
